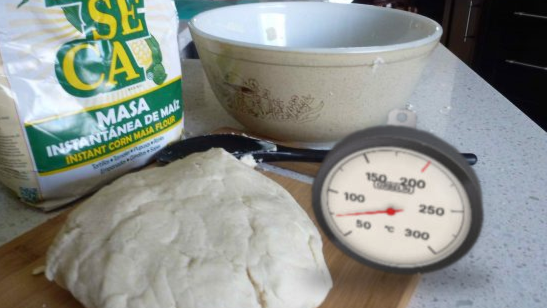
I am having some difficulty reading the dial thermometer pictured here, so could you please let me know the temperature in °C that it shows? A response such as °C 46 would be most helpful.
°C 75
